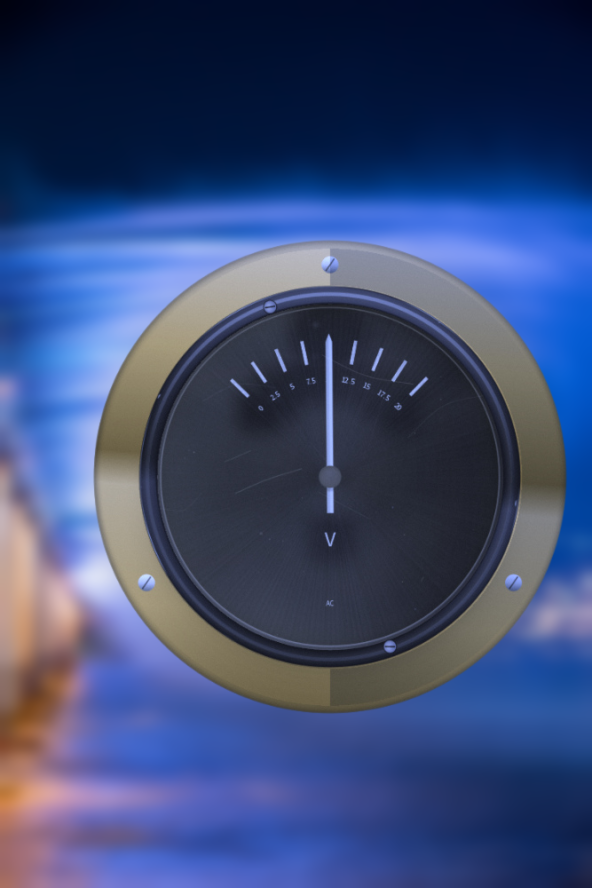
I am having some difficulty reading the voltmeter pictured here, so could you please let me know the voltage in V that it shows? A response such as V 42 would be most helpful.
V 10
